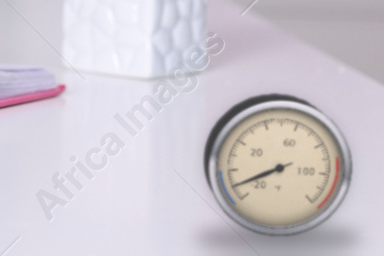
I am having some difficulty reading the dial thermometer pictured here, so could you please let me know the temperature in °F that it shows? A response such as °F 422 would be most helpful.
°F -10
